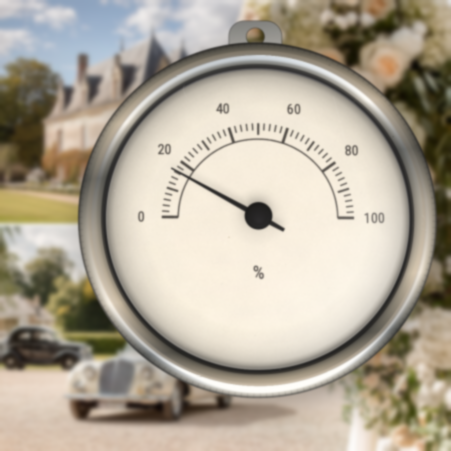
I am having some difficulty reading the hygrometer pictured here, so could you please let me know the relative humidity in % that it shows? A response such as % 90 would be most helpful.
% 16
